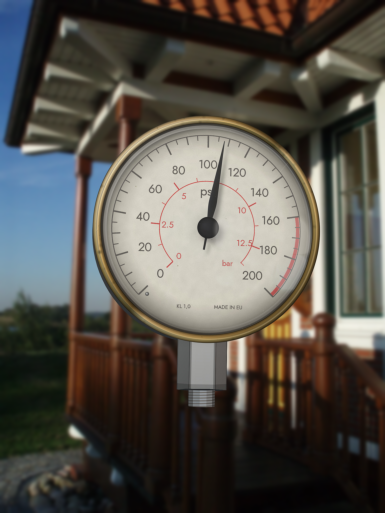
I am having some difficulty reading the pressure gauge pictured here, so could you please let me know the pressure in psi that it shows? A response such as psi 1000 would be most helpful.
psi 107.5
